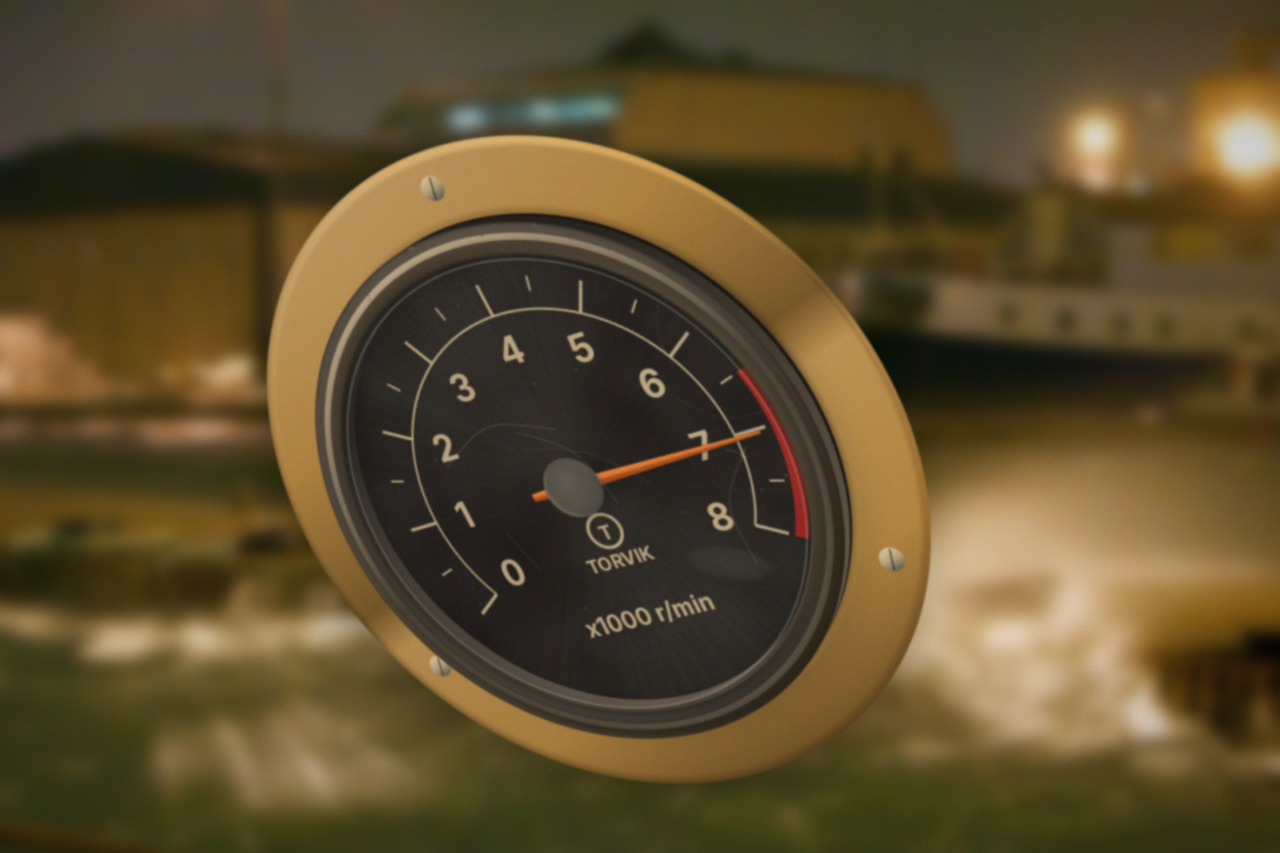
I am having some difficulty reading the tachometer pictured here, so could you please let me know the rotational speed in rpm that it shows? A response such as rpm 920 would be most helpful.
rpm 7000
